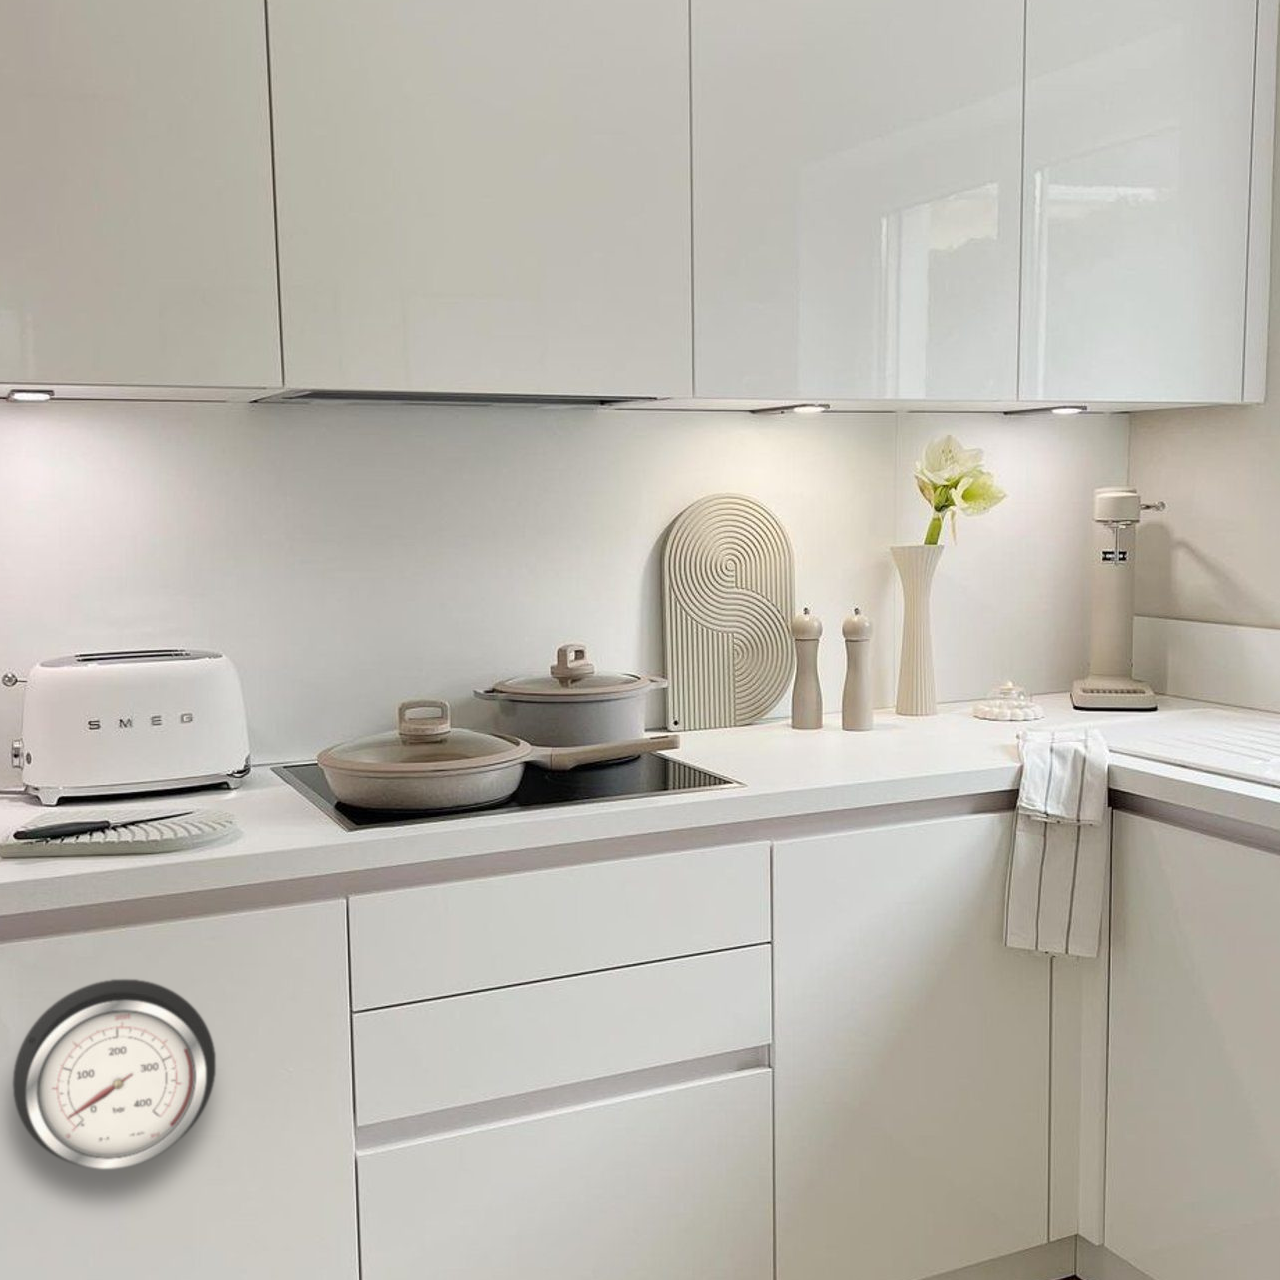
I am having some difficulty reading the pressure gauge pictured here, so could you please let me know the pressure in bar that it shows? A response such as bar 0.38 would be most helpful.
bar 20
